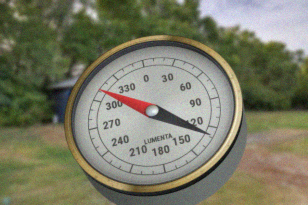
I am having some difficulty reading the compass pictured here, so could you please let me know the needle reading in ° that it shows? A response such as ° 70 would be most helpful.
° 310
